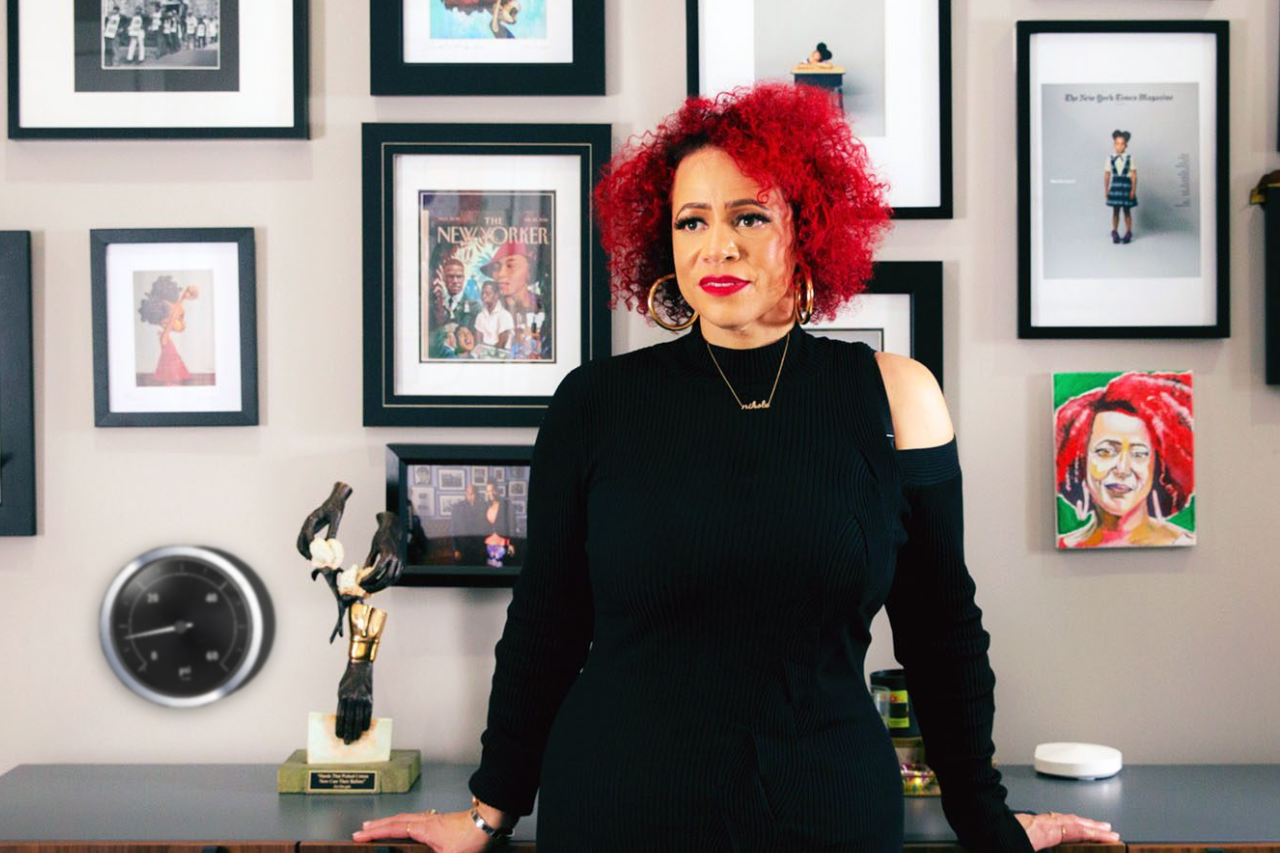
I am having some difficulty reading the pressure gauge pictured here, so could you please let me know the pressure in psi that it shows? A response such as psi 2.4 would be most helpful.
psi 7.5
